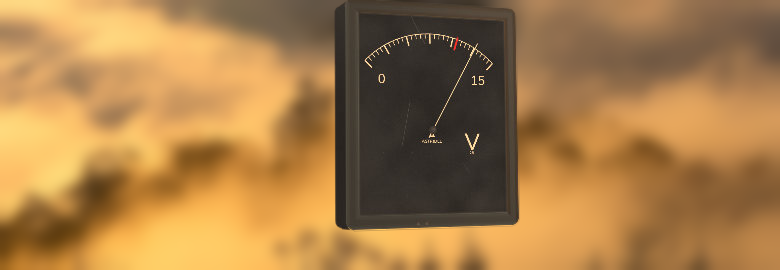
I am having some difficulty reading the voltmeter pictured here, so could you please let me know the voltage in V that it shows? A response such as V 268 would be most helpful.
V 12.5
